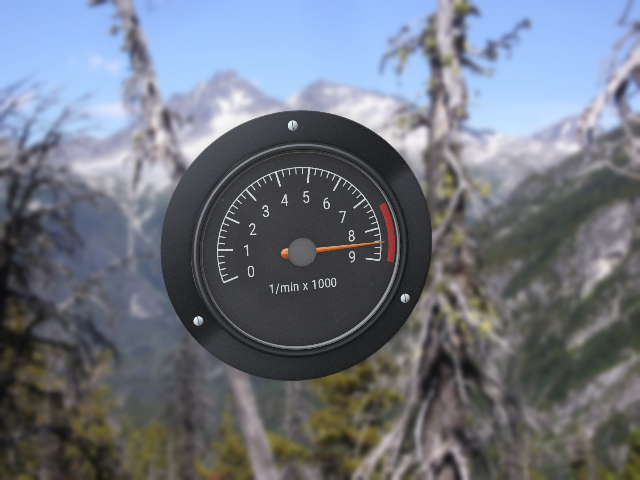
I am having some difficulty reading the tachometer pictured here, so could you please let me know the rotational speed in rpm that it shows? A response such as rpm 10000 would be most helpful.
rpm 8400
